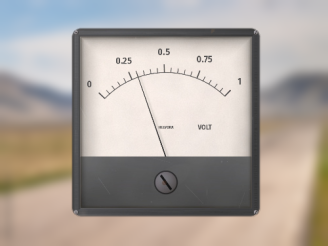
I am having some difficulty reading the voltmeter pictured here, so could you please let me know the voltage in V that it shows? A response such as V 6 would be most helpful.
V 0.3
